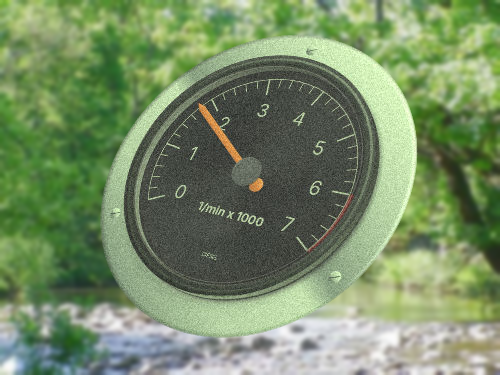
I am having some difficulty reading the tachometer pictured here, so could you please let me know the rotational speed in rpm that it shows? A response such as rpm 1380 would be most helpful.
rpm 1800
